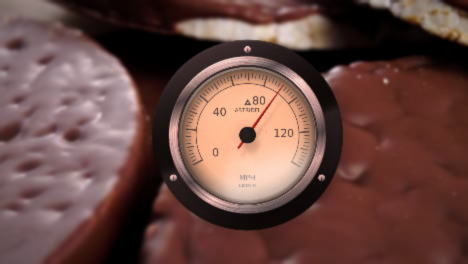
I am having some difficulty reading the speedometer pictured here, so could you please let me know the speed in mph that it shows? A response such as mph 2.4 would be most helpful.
mph 90
